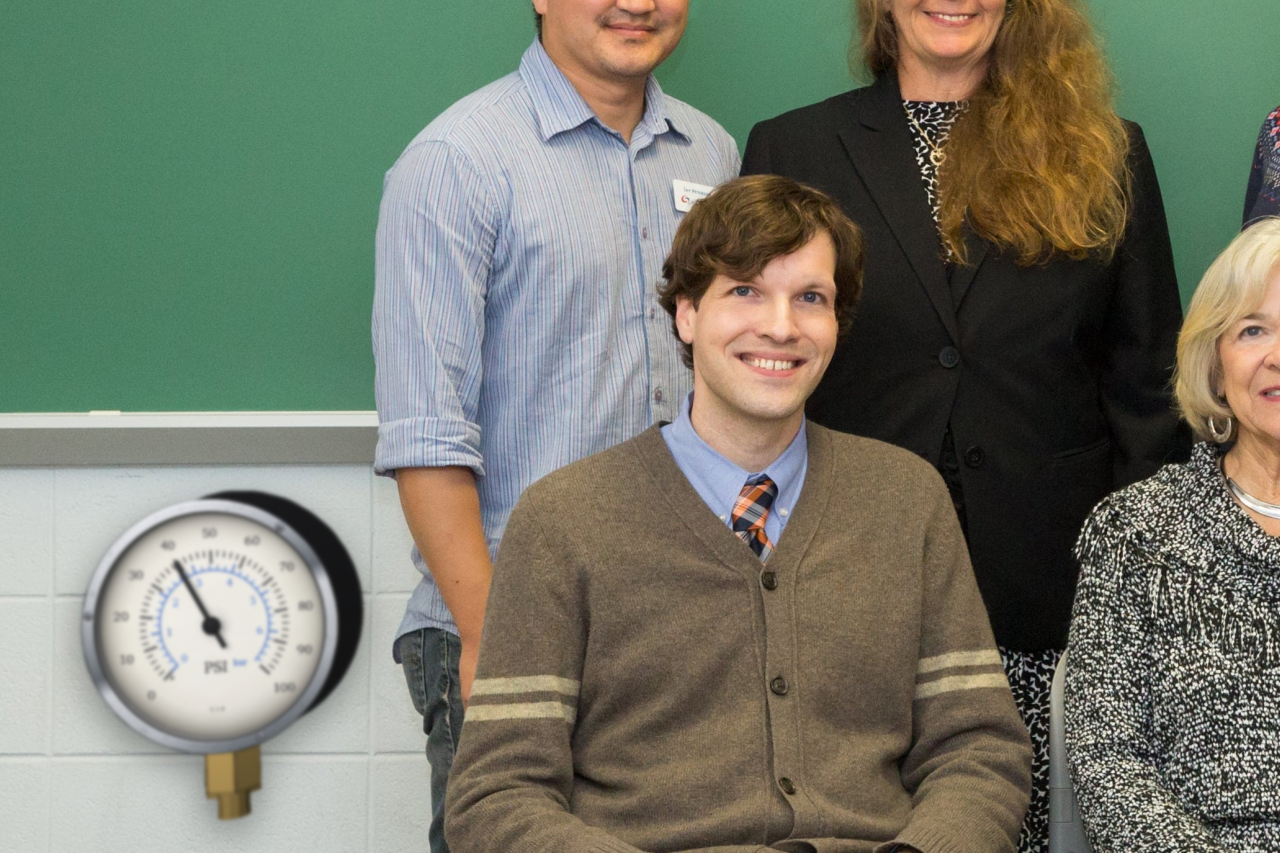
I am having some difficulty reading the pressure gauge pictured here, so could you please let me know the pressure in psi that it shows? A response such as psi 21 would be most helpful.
psi 40
